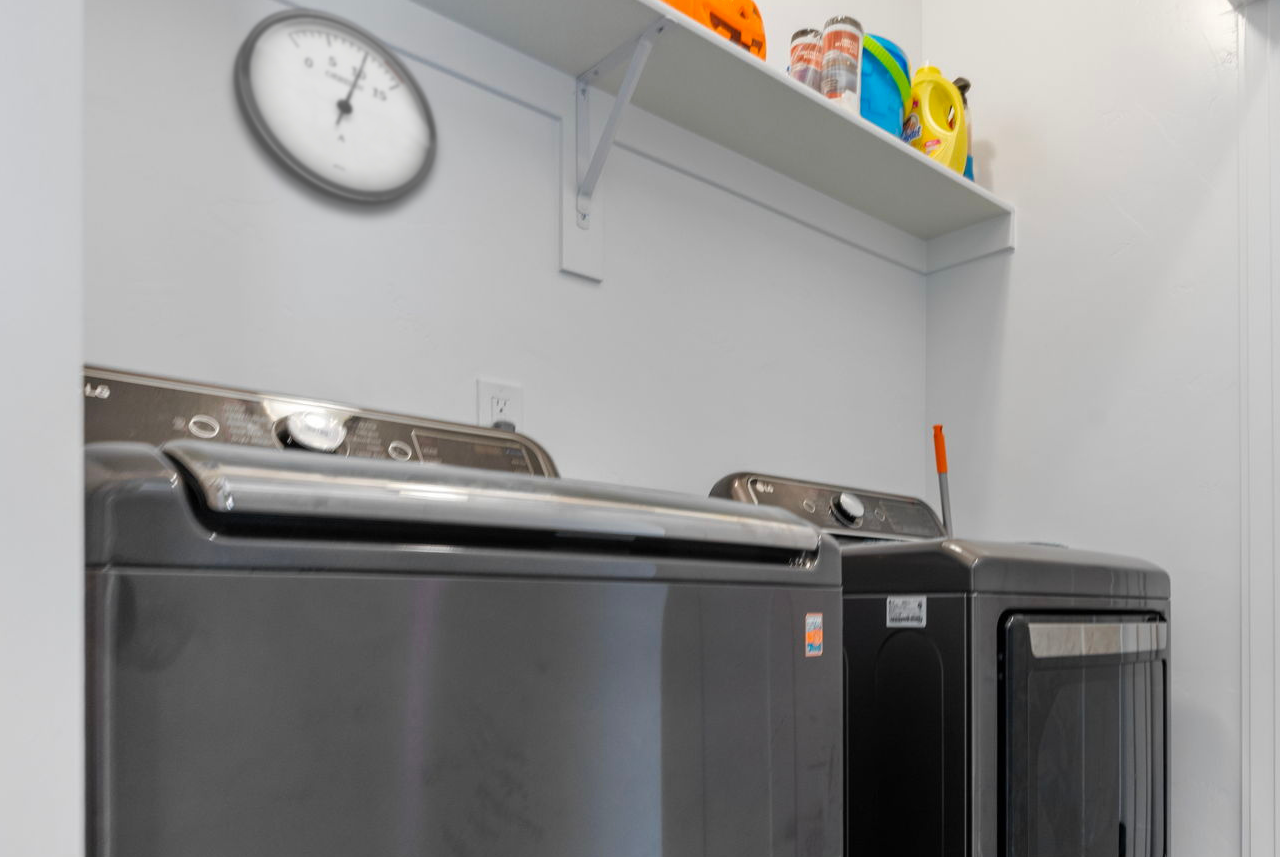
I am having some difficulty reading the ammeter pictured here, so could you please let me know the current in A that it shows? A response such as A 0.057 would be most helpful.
A 10
